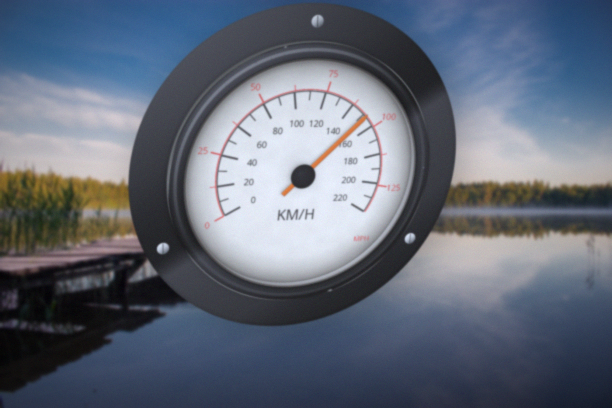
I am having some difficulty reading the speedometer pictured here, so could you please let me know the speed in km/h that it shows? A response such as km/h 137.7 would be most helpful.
km/h 150
